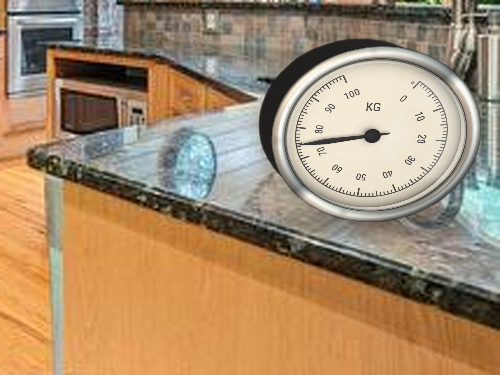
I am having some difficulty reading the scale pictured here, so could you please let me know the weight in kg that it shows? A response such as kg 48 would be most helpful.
kg 75
